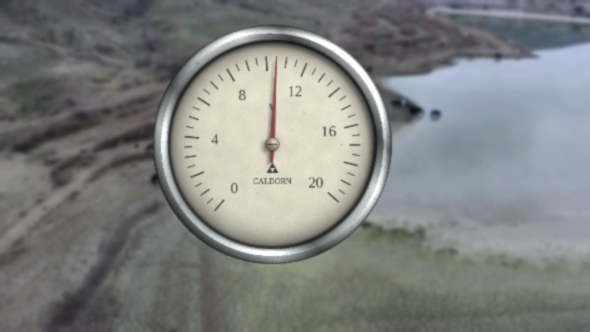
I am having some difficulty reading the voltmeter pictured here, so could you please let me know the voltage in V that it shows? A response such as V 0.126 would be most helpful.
V 10.5
